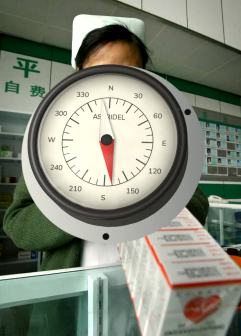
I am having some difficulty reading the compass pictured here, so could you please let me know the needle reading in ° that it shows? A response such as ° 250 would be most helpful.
° 170
